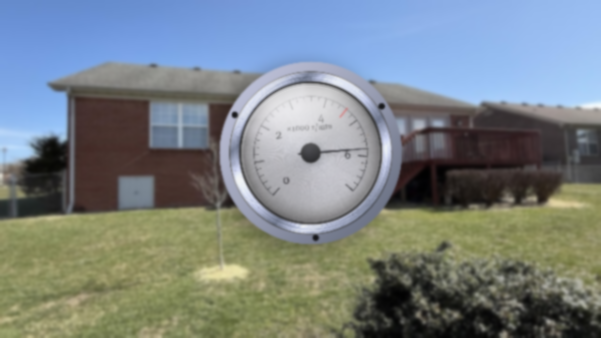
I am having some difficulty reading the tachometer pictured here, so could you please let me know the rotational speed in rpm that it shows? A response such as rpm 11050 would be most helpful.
rpm 5800
